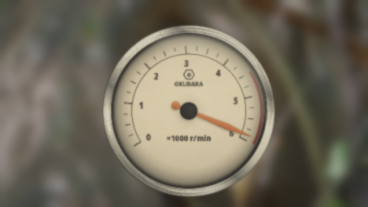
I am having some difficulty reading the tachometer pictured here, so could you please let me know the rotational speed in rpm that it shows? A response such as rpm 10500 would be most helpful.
rpm 5875
